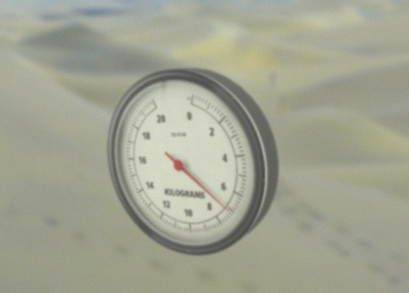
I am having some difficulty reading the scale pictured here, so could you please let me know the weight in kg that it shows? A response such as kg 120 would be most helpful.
kg 7
